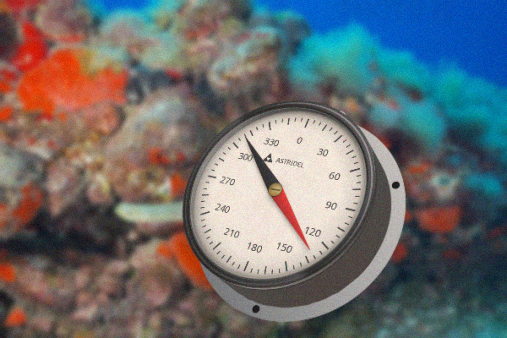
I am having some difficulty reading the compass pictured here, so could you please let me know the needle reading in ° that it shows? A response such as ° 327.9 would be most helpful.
° 130
